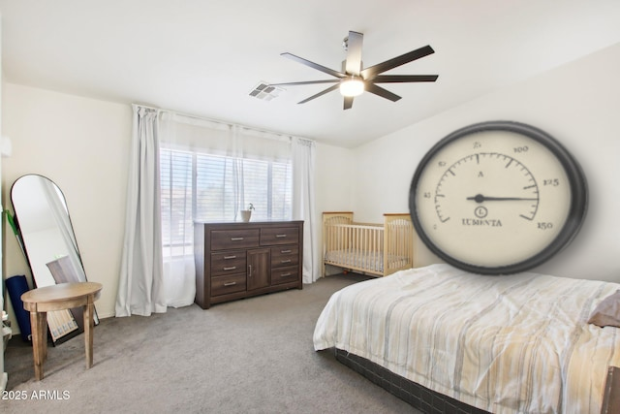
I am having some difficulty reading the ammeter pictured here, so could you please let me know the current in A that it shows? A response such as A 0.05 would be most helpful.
A 135
